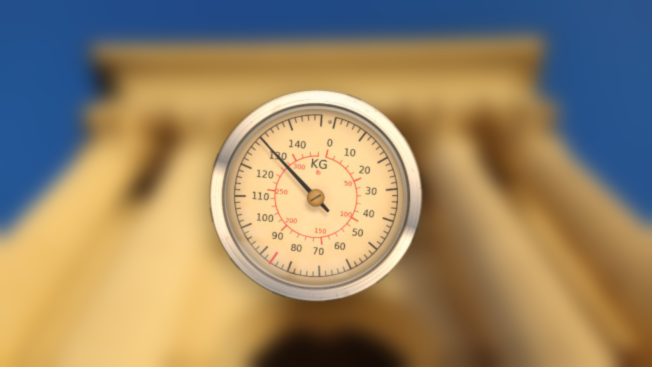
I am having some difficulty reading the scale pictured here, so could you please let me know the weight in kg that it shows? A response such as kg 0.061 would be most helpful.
kg 130
